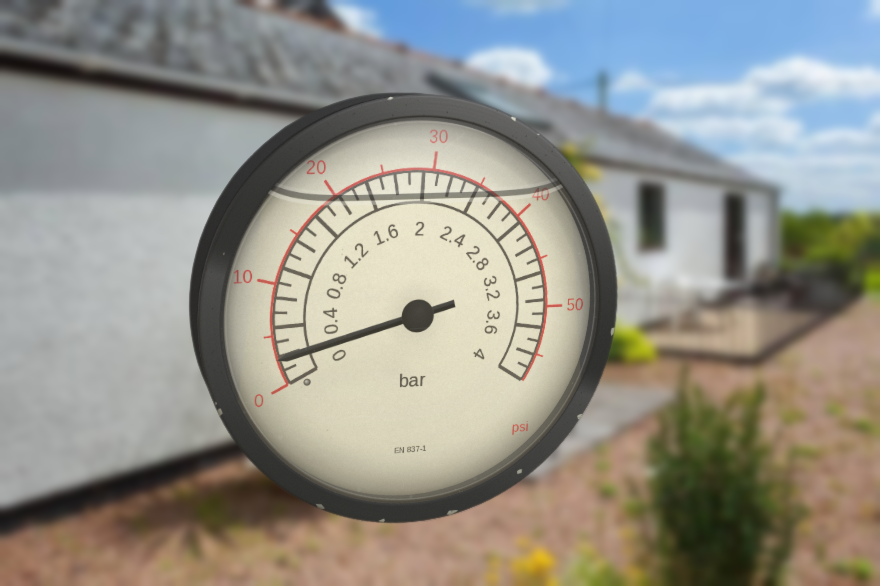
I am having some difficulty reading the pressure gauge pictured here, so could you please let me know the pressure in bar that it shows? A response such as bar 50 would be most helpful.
bar 0.2
